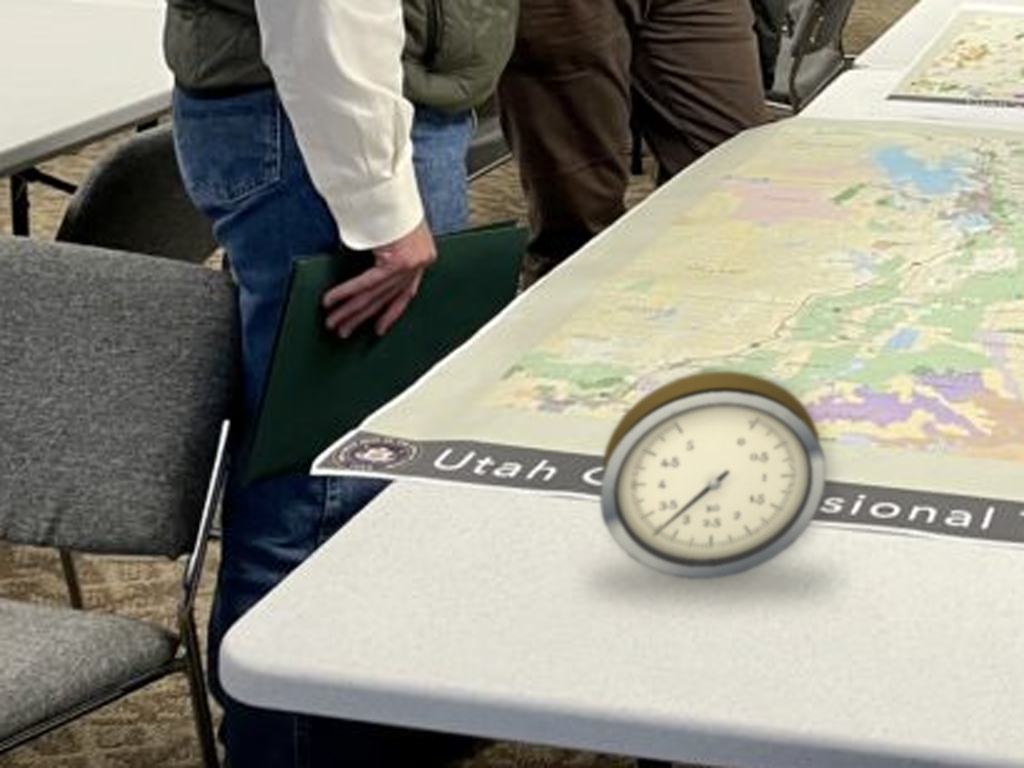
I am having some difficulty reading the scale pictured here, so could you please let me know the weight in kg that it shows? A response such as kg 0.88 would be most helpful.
kg 3.25
